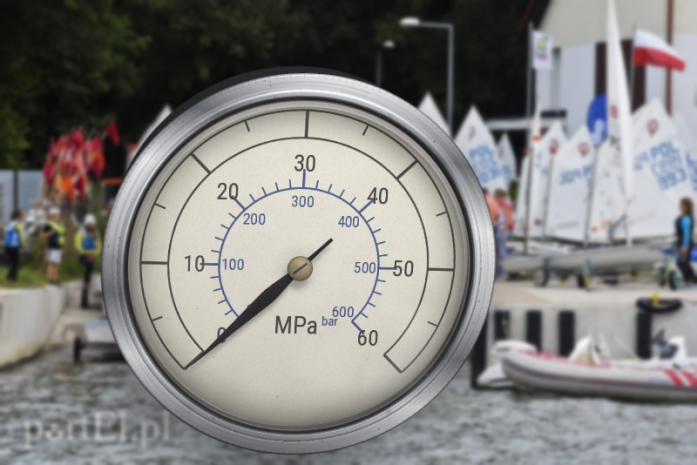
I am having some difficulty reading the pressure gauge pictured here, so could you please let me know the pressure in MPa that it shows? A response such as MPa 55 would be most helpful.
MPa 0
